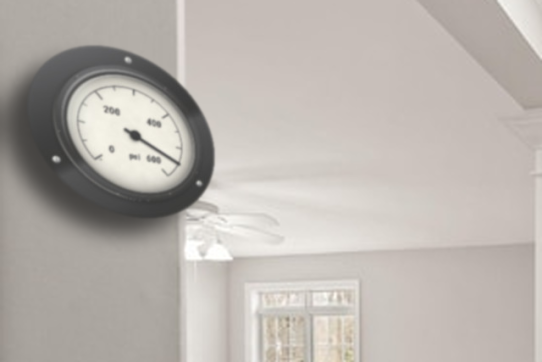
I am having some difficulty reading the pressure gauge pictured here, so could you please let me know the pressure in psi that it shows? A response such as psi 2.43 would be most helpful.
psi 550
